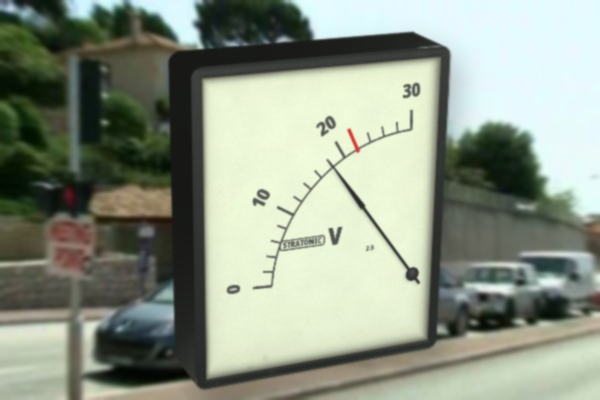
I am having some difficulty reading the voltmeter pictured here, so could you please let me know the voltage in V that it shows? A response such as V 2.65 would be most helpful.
V 18
